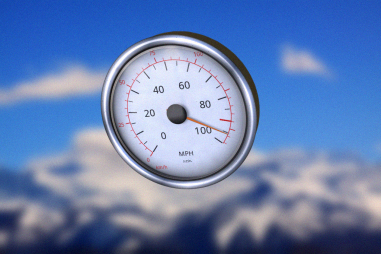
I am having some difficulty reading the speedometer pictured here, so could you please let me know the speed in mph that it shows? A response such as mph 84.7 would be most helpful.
mph 95
